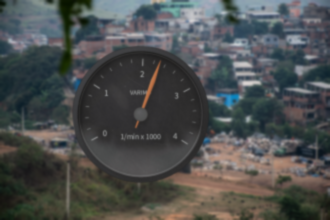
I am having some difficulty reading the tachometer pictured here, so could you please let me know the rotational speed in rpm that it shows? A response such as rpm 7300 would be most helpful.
rpm 2300
